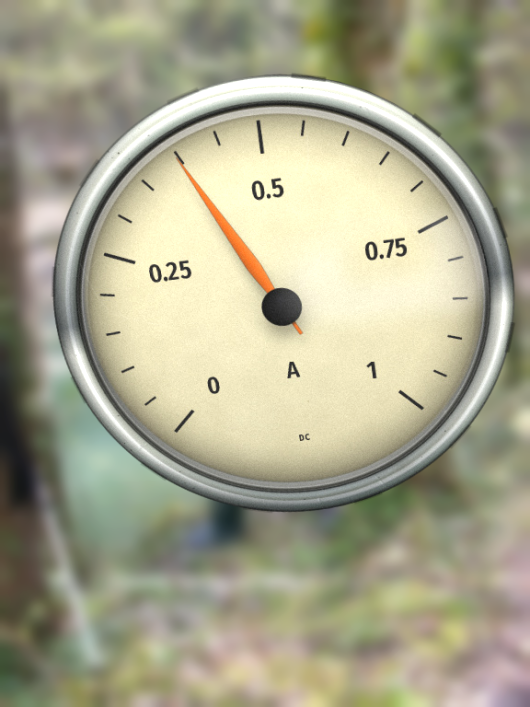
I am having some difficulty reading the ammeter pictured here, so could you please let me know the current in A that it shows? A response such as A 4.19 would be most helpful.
A 0.4
